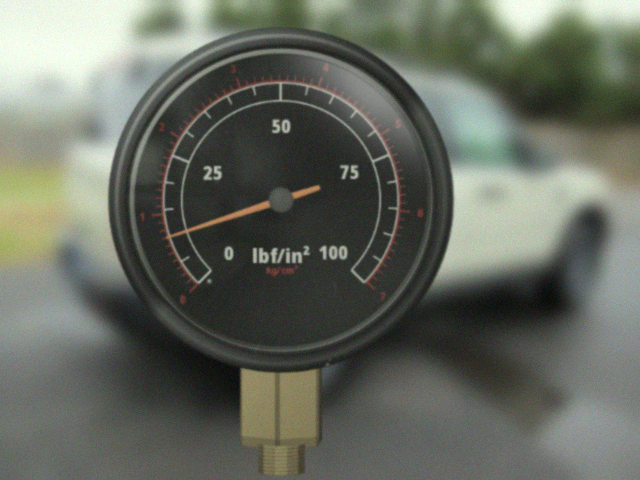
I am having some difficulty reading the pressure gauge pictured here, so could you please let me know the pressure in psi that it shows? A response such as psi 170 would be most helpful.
psi 10
